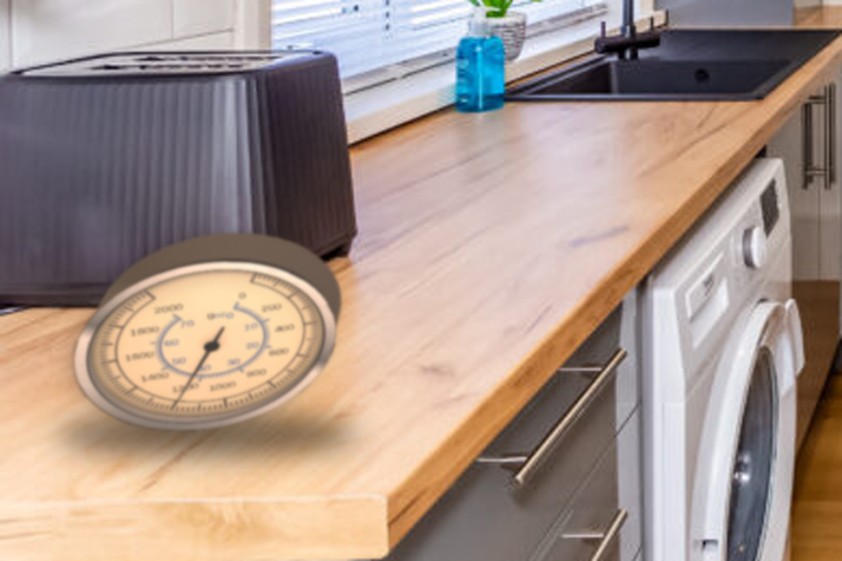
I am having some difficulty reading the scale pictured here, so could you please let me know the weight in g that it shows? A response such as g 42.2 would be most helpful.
g 1200
